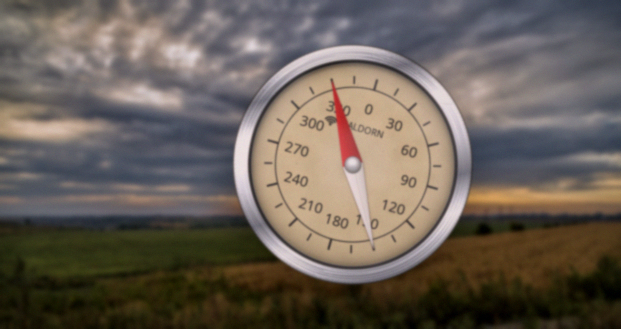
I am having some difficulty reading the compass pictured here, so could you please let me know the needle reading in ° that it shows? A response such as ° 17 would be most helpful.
° 330
